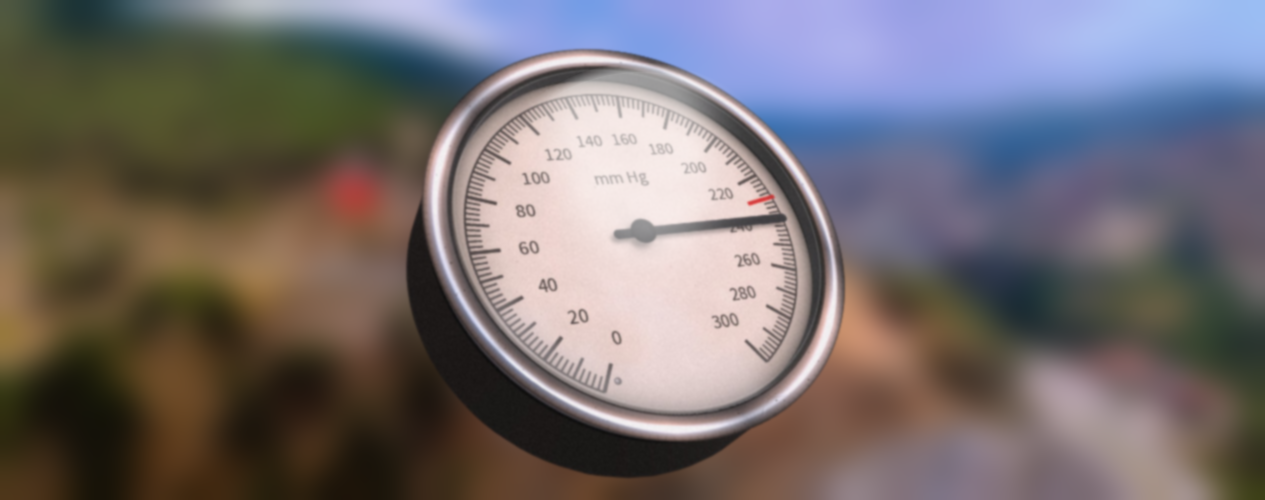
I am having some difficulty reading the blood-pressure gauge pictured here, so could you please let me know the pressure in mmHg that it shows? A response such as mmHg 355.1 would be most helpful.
mmHg 240
